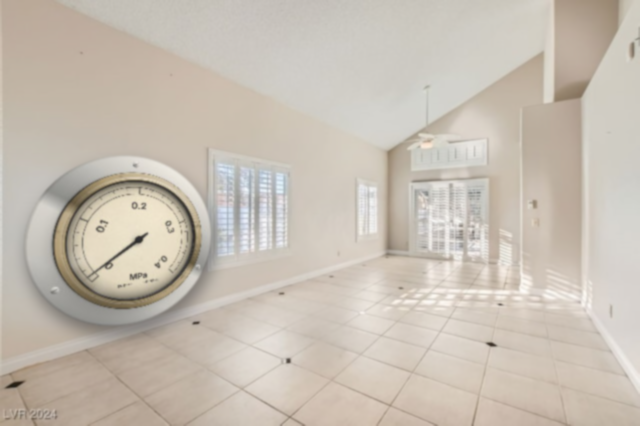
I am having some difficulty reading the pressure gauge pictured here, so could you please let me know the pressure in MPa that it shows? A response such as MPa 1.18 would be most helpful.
MPa 0.01
